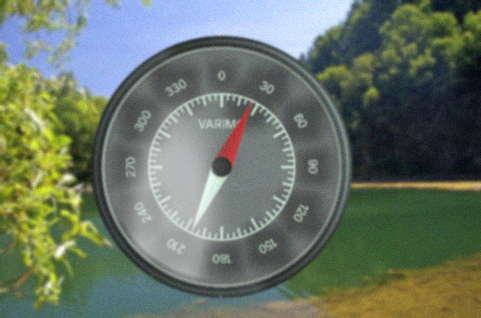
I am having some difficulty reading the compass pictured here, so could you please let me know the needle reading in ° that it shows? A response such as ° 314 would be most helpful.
° 25
